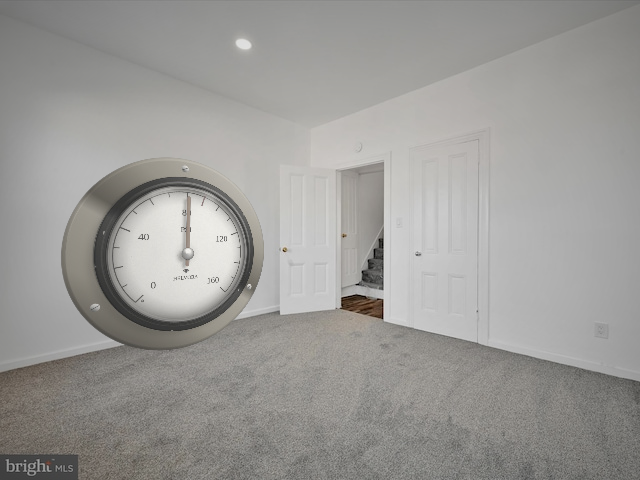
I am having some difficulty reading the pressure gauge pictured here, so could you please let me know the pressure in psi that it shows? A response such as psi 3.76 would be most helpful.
psi 80
